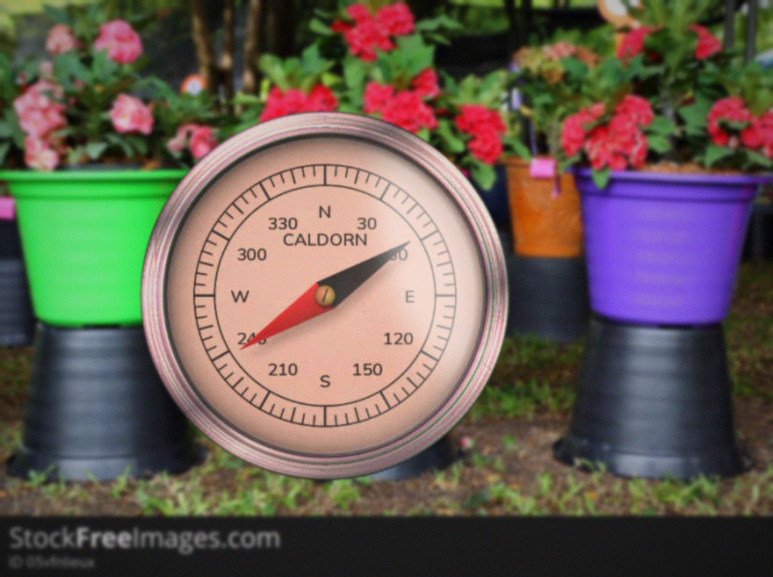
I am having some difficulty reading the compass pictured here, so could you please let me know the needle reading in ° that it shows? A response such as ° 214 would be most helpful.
° 237.5
